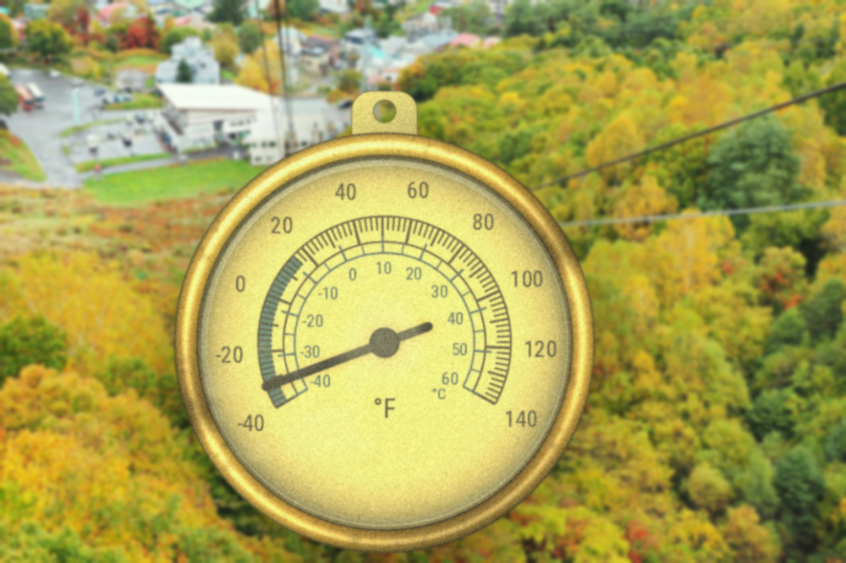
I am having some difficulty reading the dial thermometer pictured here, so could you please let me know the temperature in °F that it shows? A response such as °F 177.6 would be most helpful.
°F -32
